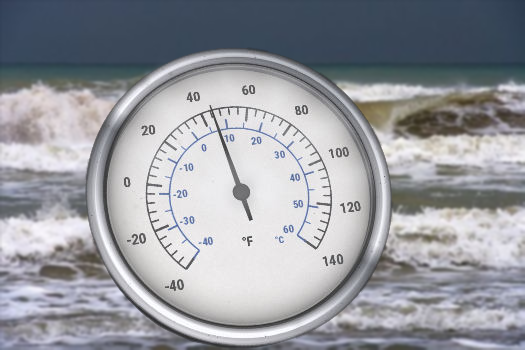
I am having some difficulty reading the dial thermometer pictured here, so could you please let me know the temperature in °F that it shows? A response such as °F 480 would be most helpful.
°F 44
